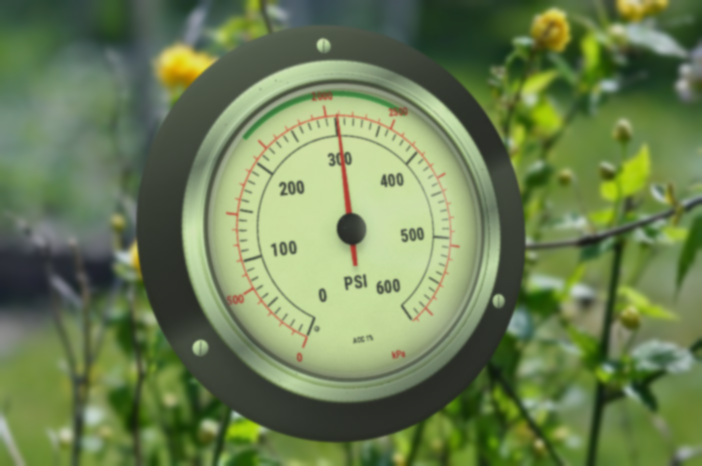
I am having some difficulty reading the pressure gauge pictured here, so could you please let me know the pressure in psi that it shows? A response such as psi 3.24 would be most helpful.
psi 300
